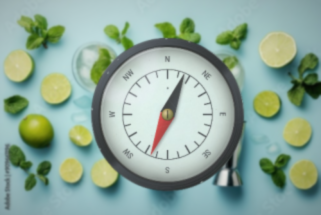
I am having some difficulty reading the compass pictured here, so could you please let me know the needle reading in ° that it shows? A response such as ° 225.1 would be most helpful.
° 202.5
